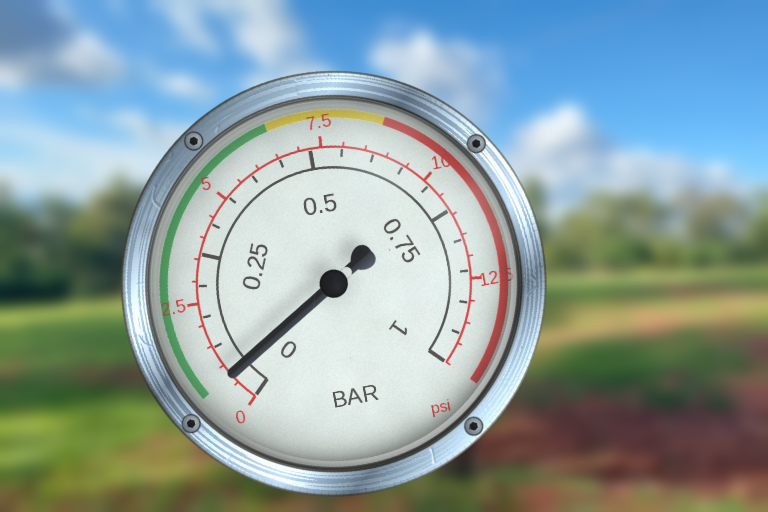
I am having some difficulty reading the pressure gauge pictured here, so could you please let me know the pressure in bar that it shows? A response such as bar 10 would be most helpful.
bar 0.05
